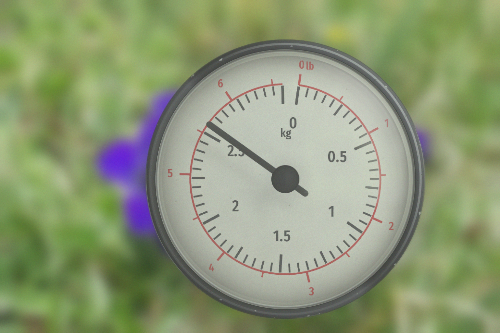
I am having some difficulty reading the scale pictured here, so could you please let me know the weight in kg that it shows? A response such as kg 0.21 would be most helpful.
kg 2.55
